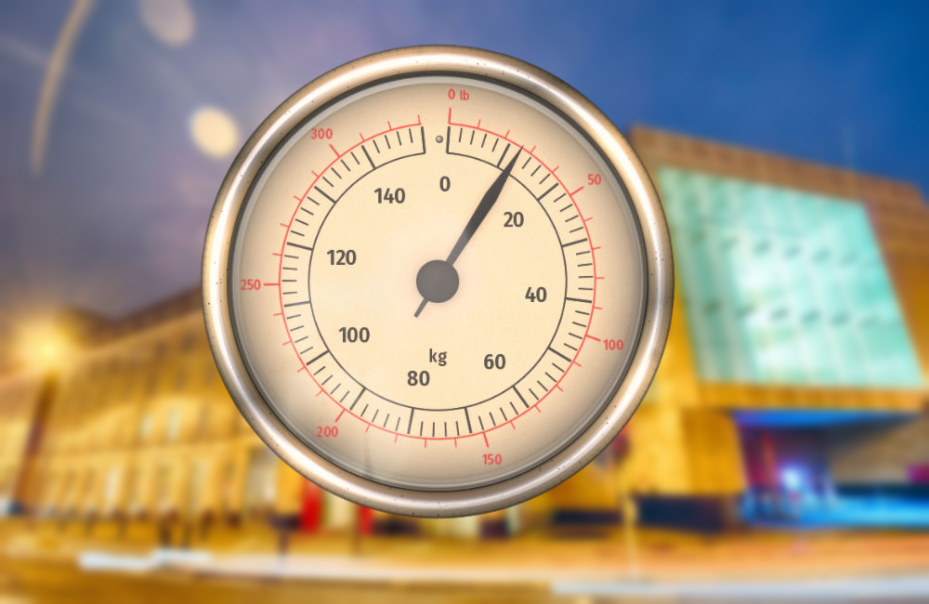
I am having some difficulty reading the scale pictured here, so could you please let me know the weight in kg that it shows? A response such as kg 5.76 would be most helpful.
kg 12
